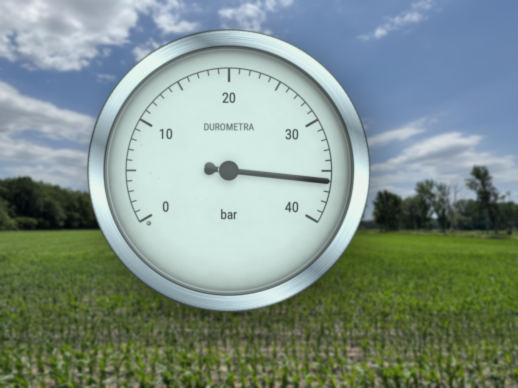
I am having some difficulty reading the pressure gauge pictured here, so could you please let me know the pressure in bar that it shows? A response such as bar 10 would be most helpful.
bar 36
